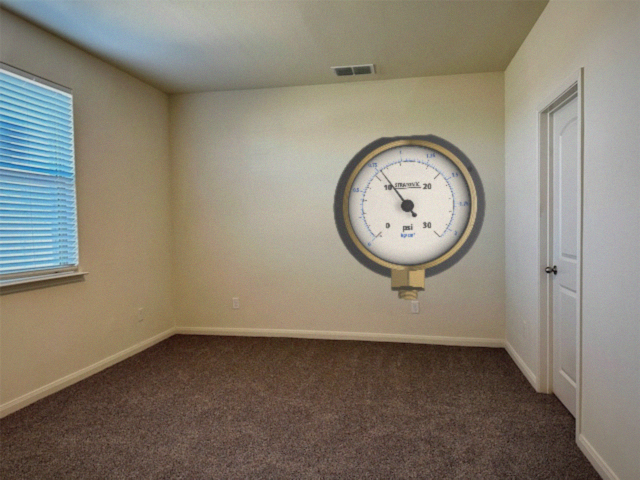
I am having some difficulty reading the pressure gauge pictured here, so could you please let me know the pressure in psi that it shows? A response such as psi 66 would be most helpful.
psi 11
